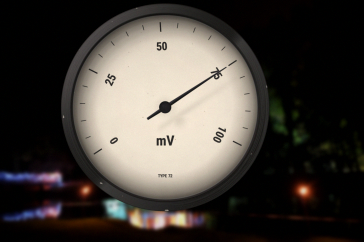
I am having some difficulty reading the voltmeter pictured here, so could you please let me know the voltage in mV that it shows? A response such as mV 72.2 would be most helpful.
mV 75
